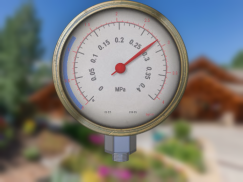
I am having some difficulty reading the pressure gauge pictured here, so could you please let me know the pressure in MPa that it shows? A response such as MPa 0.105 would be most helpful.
MPa 0.28
